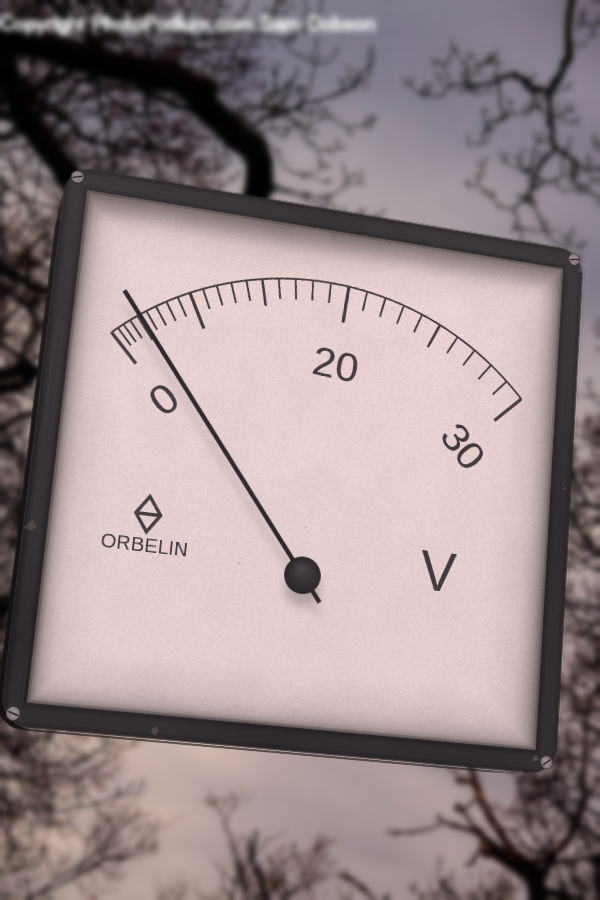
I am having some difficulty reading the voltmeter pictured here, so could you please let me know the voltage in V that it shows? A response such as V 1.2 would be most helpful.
V 5
